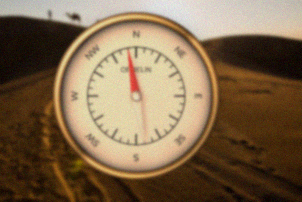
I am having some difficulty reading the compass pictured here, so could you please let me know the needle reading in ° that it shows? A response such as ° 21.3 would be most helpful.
° 350
